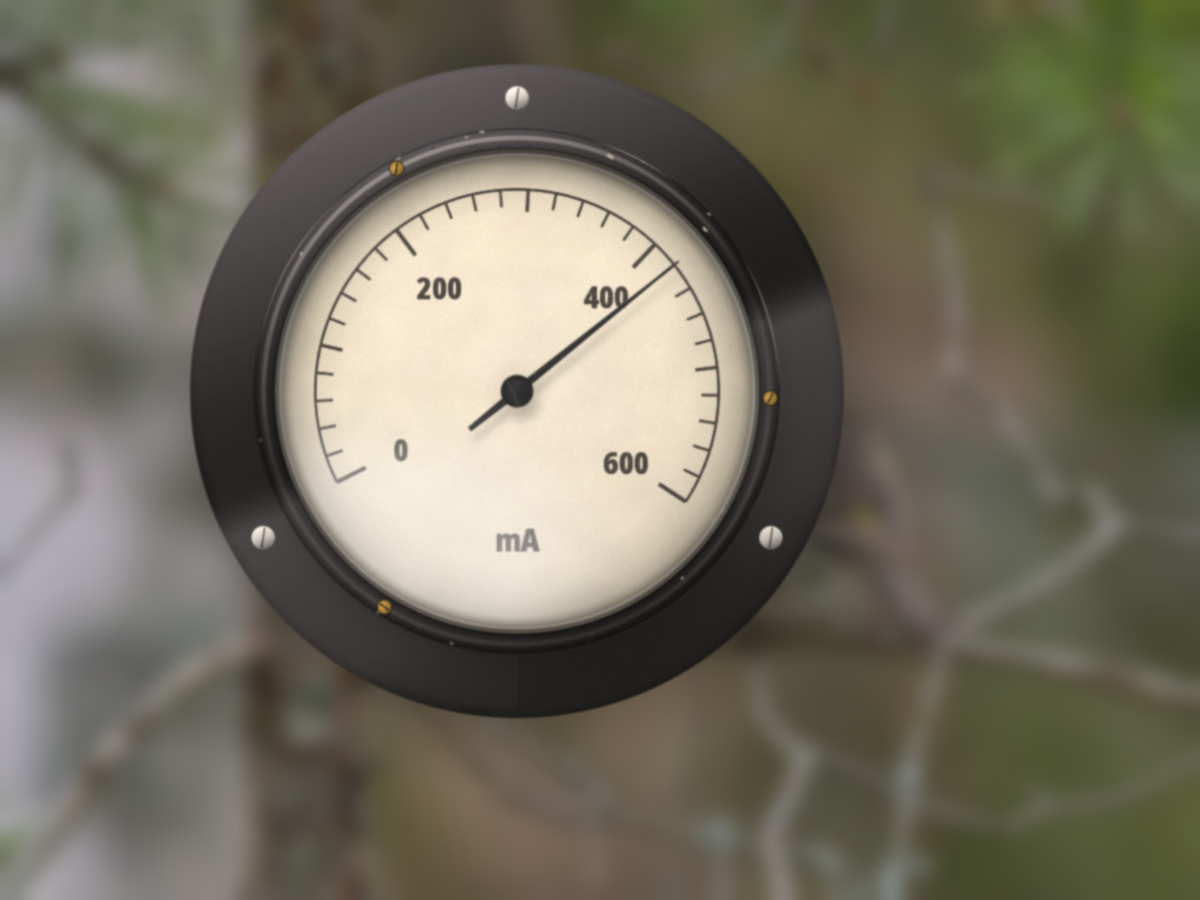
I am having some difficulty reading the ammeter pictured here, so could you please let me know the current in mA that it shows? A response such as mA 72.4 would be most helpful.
mA 420
